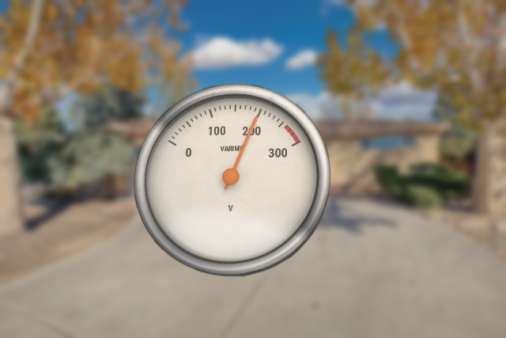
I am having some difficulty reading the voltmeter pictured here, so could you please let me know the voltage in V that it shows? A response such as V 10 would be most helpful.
V 200
